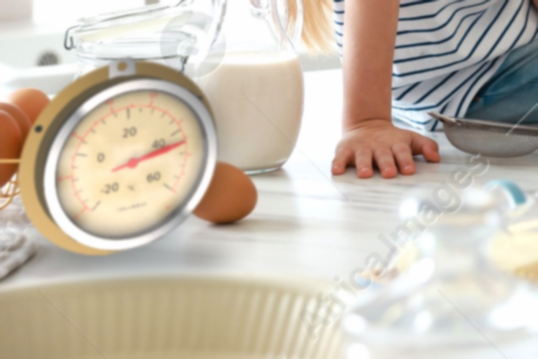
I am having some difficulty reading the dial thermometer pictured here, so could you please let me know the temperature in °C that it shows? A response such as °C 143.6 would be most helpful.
°C 44
